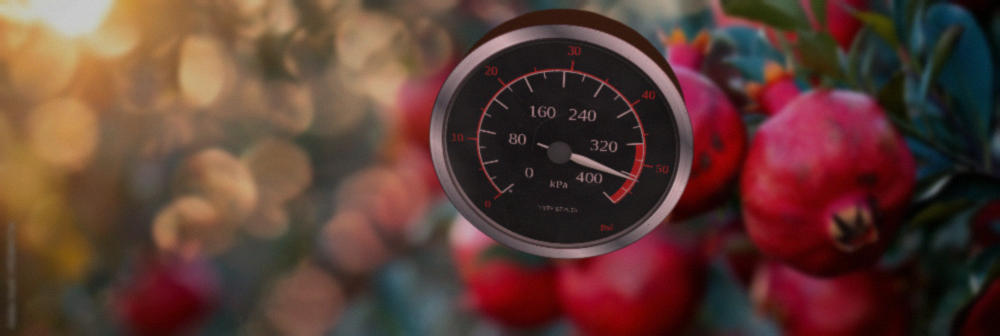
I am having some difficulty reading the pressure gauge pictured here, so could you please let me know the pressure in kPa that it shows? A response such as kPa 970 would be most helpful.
kPa 360
